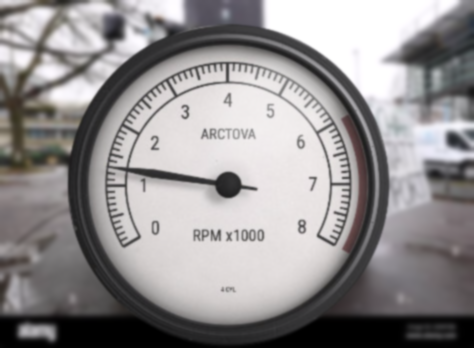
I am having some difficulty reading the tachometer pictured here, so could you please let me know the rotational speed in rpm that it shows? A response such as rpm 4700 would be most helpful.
rpm 1300
